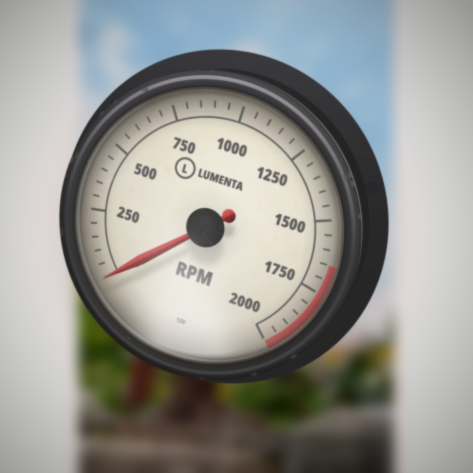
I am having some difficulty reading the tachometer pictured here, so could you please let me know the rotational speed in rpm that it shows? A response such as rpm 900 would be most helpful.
rpm 0
